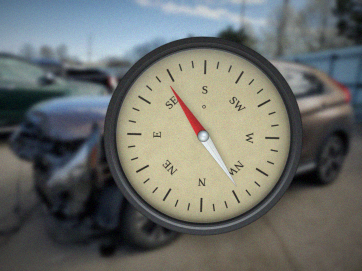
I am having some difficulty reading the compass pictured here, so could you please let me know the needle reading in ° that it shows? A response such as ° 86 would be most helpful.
° 145
